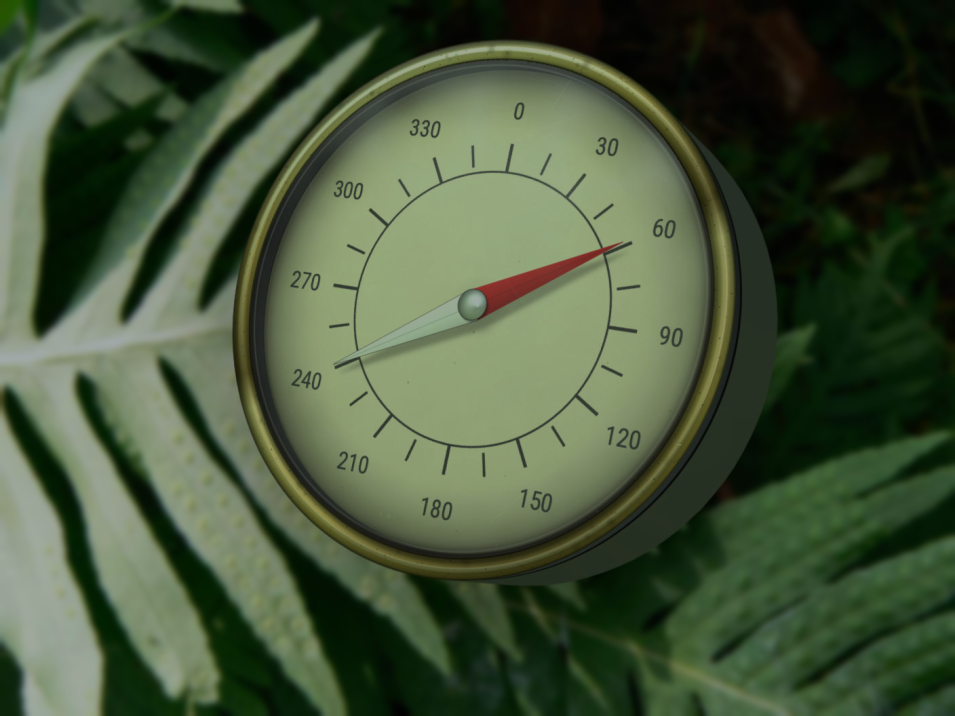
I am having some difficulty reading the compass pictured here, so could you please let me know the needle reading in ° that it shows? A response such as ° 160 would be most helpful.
° 60
